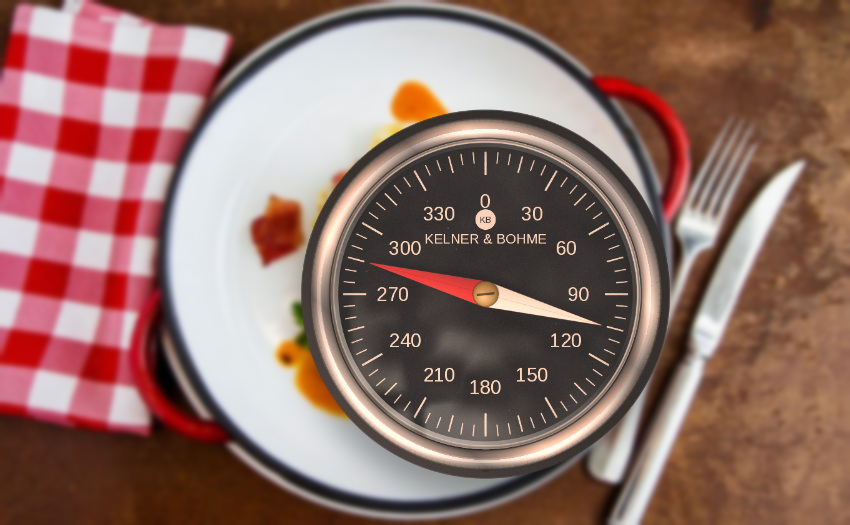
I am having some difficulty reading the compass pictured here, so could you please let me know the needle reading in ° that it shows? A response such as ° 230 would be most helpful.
° 285
